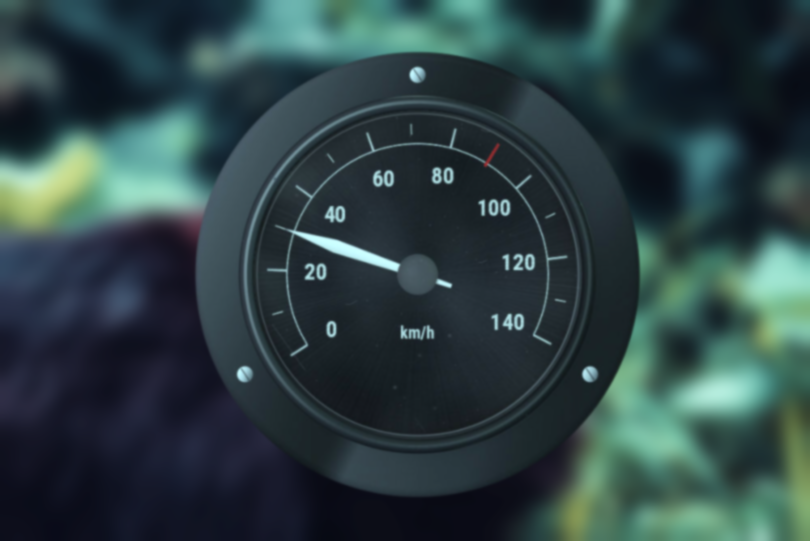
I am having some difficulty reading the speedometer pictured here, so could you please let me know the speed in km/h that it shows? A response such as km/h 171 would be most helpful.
km/h 30
